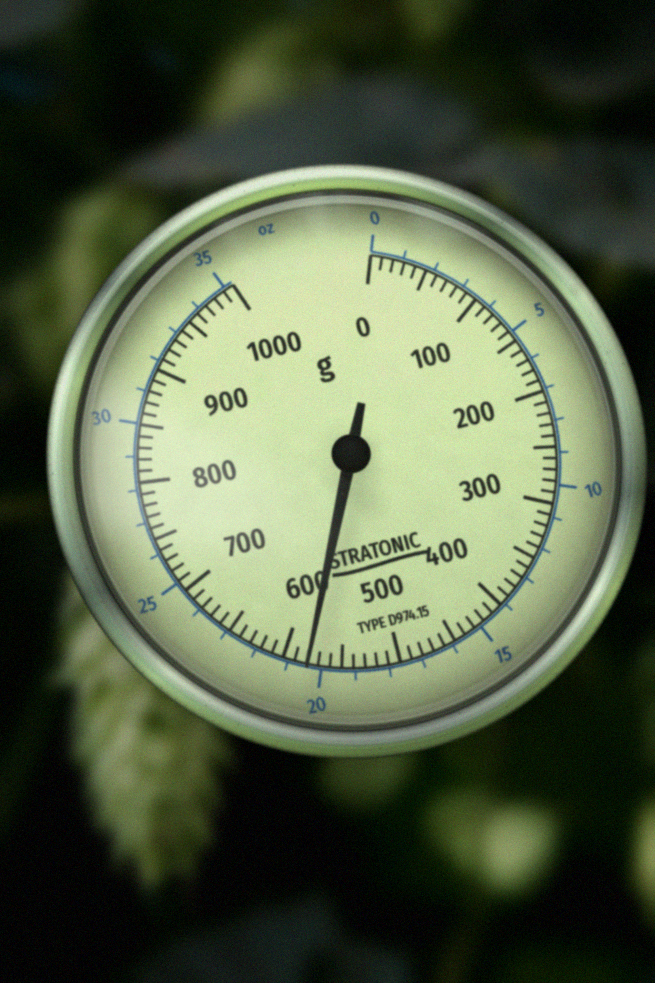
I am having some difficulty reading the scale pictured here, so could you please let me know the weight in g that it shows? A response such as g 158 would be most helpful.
g 580
